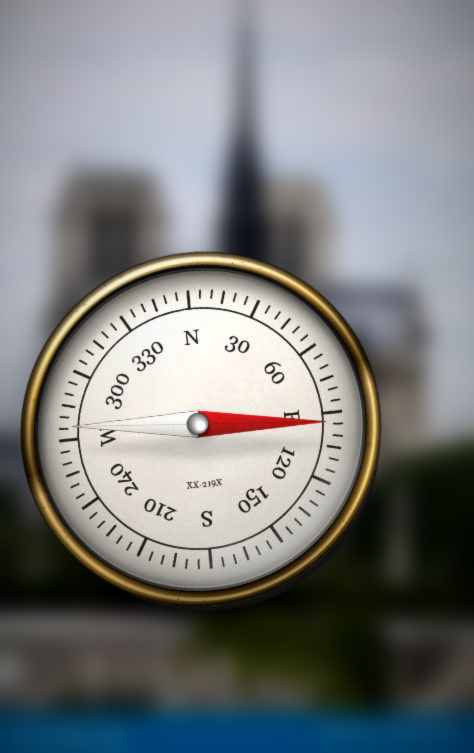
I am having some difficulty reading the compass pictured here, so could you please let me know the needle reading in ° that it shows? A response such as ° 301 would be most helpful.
° 95
